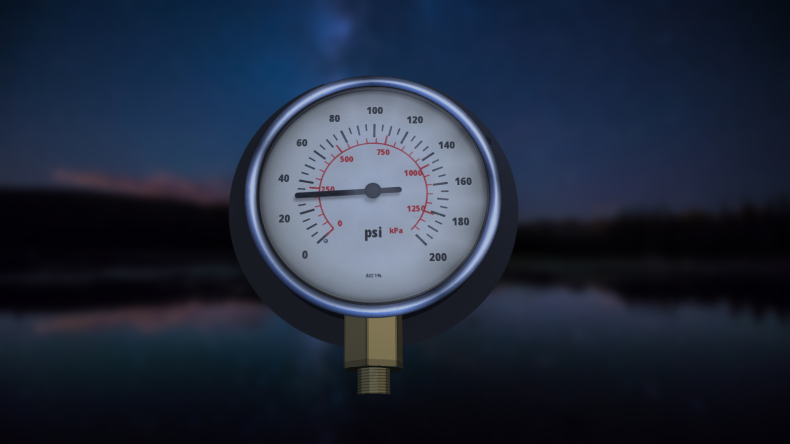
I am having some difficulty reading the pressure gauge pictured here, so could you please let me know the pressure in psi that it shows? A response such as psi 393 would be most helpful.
psi 30
